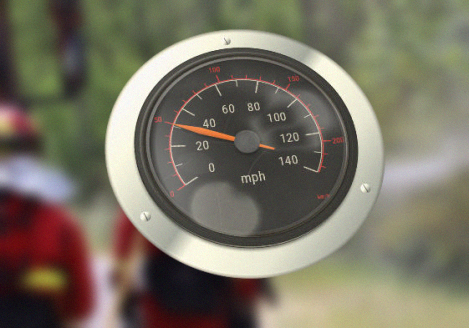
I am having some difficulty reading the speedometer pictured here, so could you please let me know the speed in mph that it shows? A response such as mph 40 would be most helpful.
mph 30
